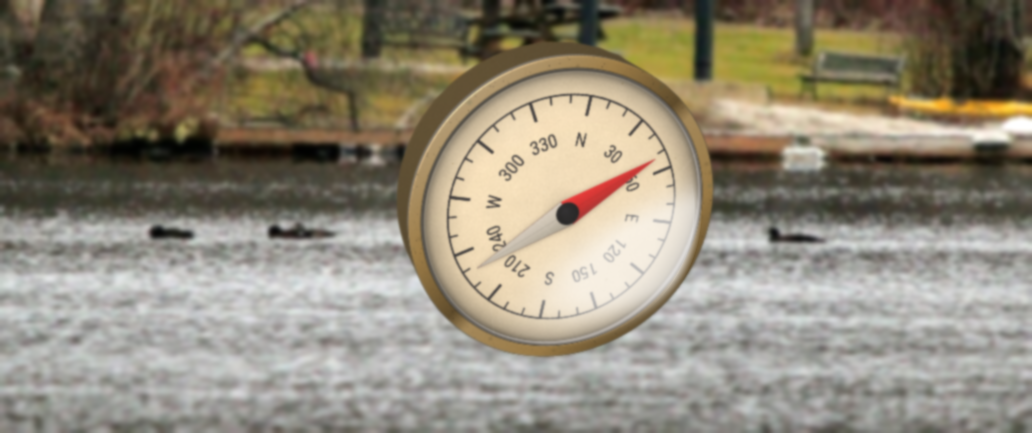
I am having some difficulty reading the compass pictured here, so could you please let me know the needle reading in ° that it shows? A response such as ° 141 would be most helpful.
° 50
